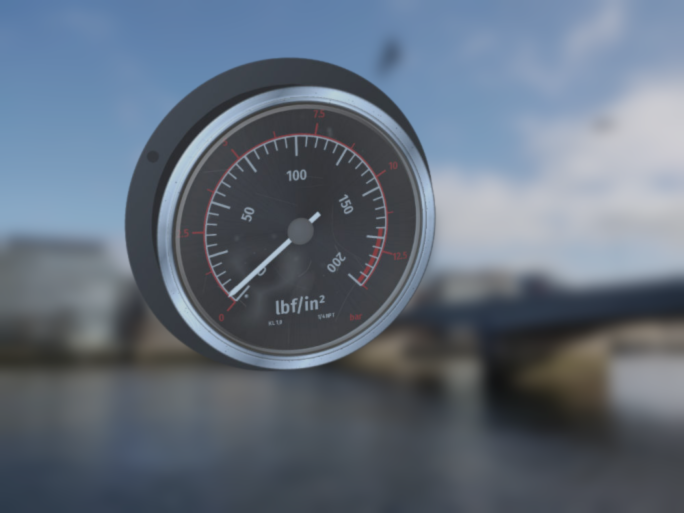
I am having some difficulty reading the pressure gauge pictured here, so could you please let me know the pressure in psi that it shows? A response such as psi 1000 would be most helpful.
psi 5
